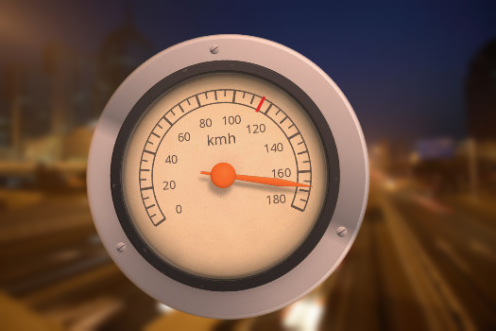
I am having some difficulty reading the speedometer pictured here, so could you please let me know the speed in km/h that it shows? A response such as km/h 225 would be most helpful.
km/h 167.5
